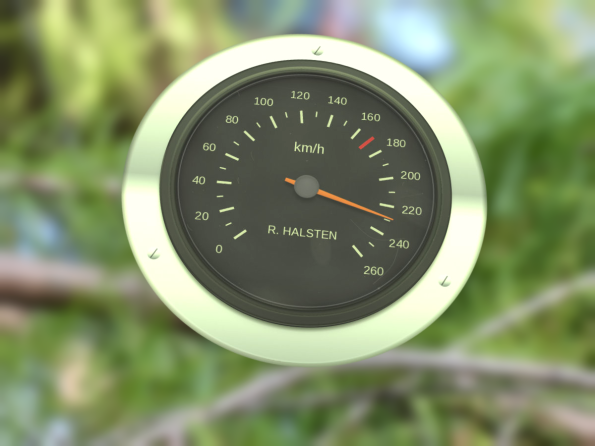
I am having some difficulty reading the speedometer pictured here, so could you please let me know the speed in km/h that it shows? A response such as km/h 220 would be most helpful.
km/h 230
